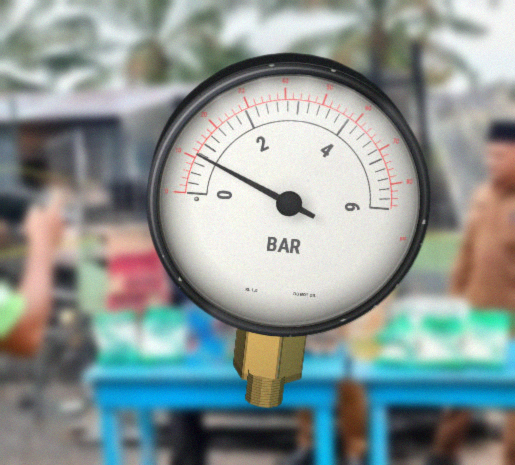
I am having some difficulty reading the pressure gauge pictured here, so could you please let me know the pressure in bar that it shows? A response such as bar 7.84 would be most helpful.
bar 0.8
